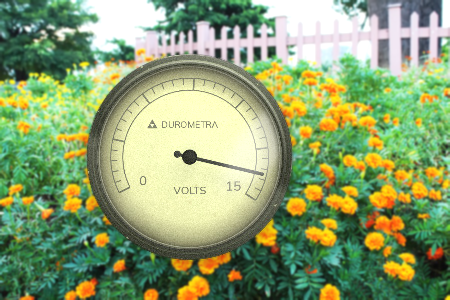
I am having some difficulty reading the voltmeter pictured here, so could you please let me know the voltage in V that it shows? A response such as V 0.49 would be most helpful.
V 13.75
